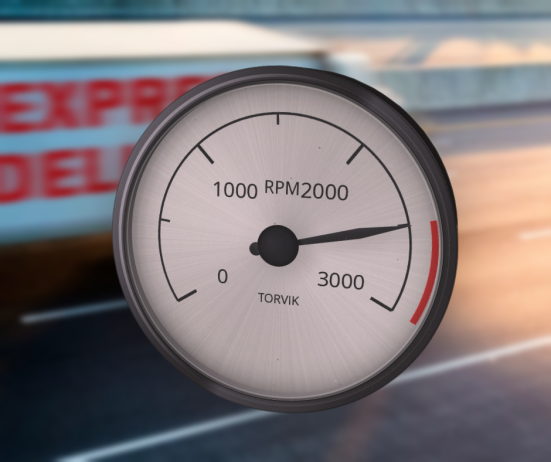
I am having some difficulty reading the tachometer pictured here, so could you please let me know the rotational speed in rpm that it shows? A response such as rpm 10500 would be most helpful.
rpm 2500
